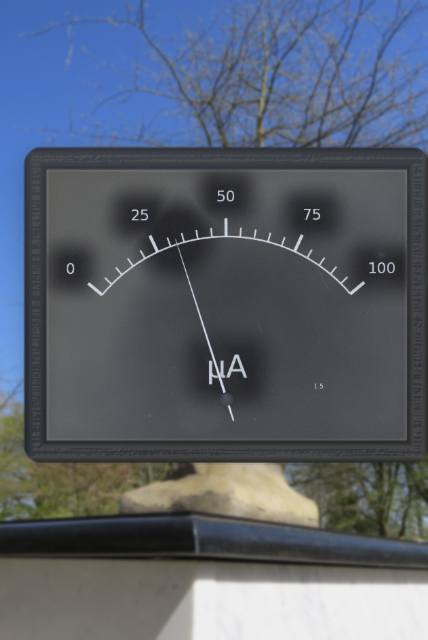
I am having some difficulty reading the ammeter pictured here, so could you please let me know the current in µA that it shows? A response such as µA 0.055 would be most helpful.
µA 32.5
